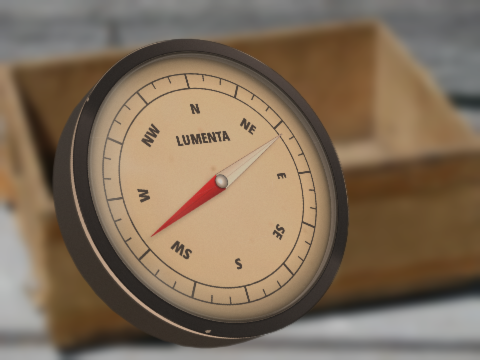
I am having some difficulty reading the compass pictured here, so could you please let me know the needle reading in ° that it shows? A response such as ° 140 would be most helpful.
° 245
